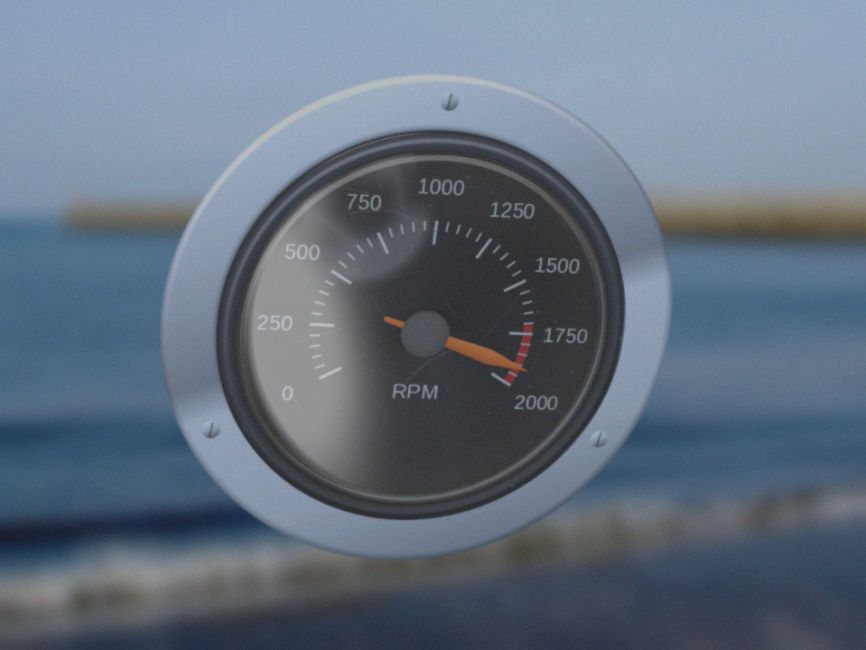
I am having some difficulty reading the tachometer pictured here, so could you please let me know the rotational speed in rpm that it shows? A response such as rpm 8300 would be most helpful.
rpm 1900
